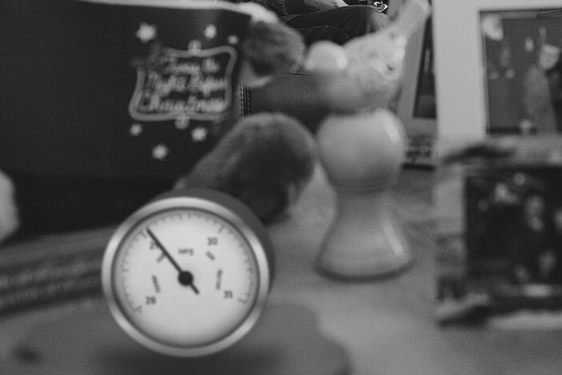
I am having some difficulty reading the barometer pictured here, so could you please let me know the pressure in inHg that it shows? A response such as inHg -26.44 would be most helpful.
inHg 29.1
